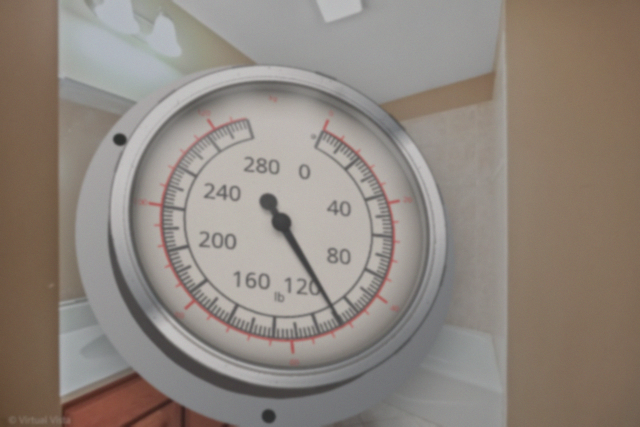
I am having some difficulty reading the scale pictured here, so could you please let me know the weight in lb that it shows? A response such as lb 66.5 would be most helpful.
lb 110
